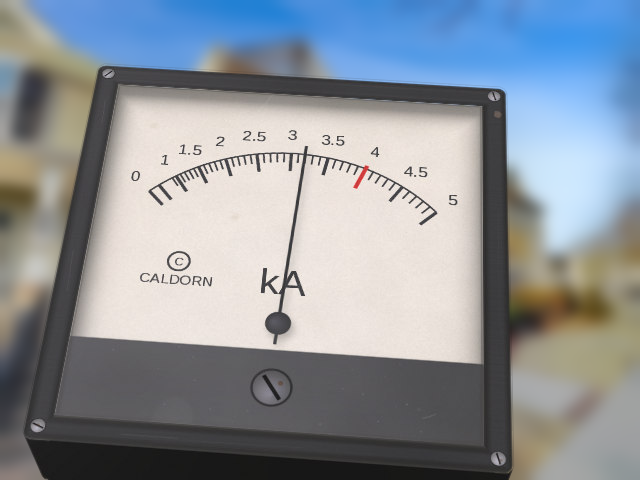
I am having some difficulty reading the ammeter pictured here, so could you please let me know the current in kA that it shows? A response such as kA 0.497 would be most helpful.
kA 3.2
